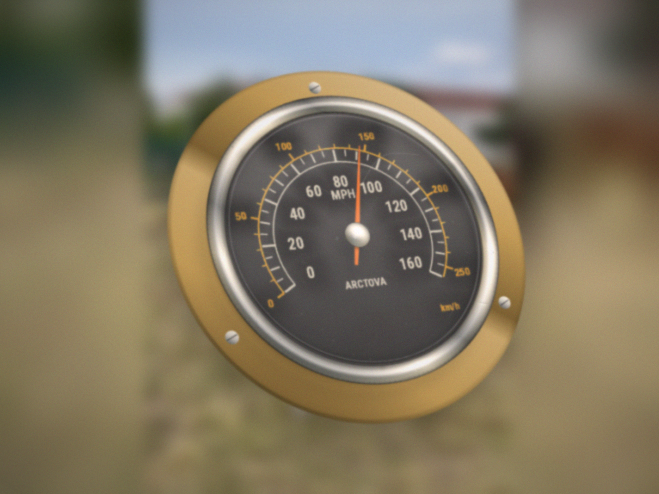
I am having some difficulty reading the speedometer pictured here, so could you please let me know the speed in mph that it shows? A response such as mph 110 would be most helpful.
mph 90
